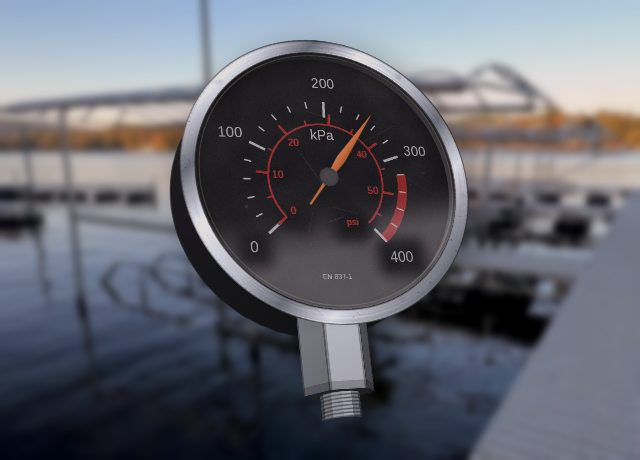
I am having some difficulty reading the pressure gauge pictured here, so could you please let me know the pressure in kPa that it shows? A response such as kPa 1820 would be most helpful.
kPa 250
